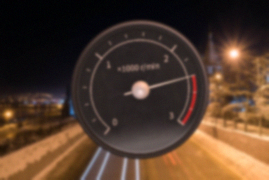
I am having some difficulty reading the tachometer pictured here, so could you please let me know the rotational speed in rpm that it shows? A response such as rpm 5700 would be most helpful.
rpm 2400
